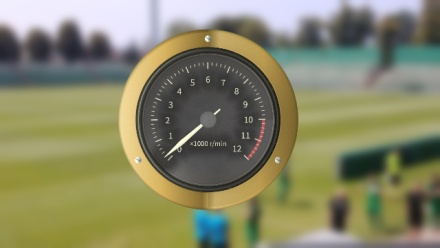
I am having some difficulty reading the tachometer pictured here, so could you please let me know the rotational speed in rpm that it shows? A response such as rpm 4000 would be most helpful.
rpm 200
